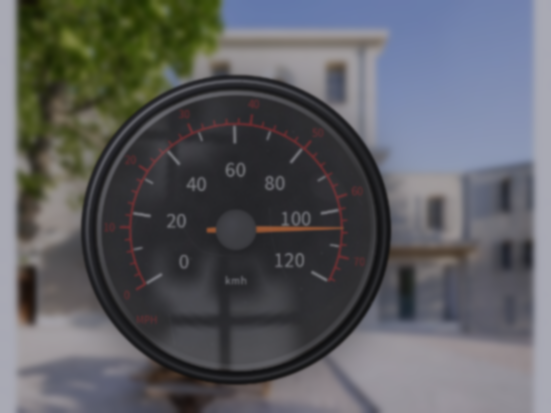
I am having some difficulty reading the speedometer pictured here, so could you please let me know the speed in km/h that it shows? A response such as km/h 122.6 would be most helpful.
km/h 105
